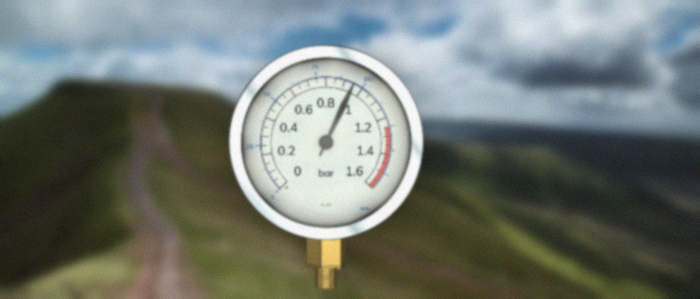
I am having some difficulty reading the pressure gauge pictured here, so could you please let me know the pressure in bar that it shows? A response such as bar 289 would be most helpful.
bar 0.95
